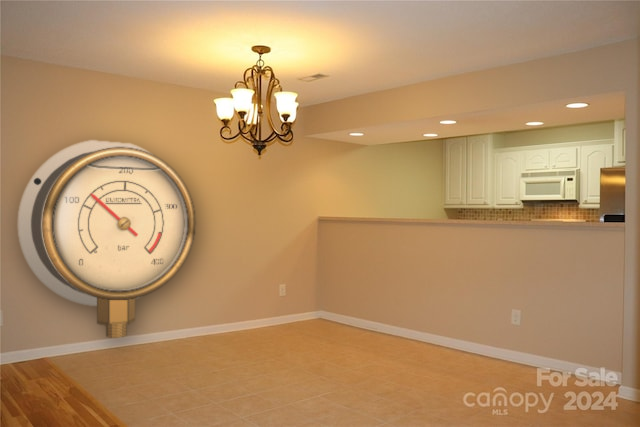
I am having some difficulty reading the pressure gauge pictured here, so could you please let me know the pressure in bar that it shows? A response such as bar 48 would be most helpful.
bar 125
